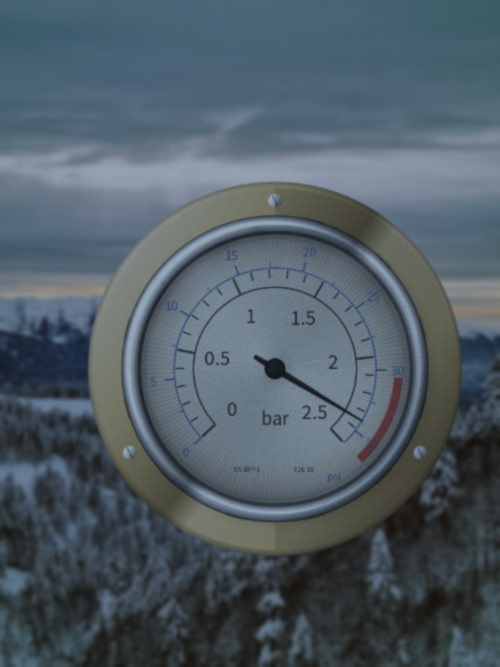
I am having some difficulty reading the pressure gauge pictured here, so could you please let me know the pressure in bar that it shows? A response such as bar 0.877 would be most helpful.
bar 2.35
